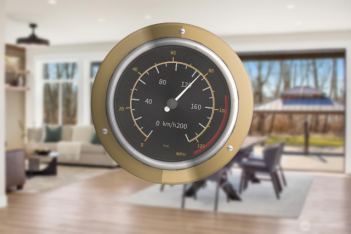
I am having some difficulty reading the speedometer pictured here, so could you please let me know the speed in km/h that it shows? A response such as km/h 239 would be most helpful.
km/h 125
